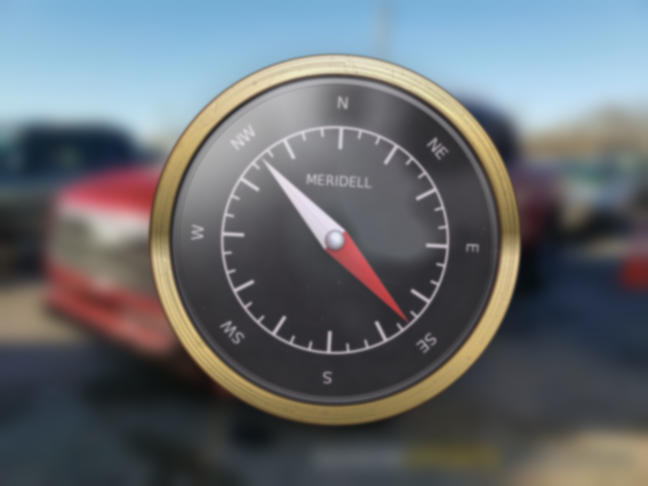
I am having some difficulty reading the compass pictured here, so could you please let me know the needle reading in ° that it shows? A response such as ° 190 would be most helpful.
° 135
